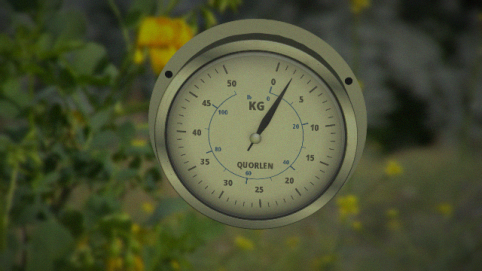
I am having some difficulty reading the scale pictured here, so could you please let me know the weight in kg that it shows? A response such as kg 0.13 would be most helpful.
kg 2
